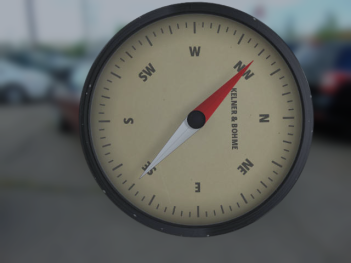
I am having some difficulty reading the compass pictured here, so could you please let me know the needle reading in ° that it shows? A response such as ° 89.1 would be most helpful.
° 315
